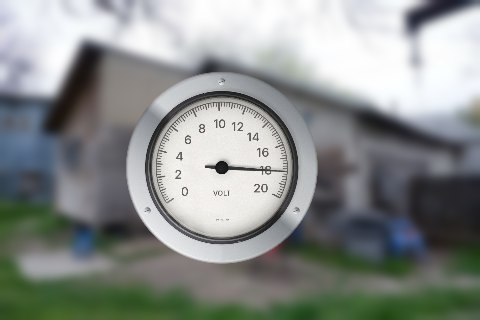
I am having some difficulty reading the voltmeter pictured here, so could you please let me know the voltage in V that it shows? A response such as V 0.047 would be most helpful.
V 18
